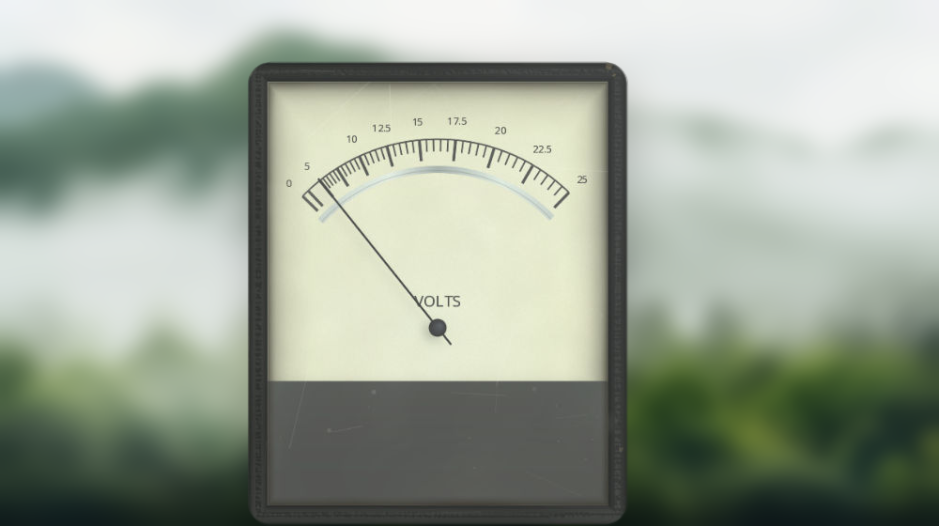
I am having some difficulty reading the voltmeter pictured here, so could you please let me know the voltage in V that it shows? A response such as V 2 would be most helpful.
V 5
